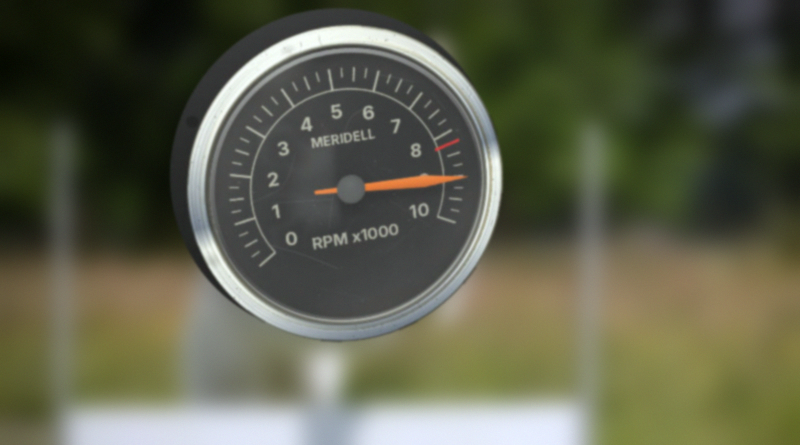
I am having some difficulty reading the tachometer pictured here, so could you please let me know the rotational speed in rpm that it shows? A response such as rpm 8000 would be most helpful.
rpm 9000
